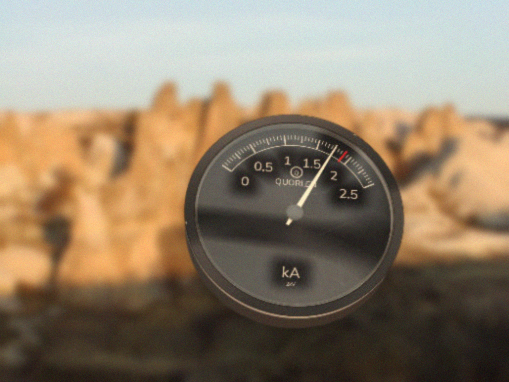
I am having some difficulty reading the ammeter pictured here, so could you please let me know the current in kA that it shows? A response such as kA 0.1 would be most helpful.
kA 1.75
